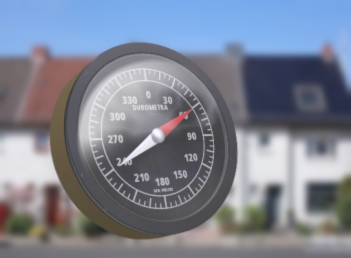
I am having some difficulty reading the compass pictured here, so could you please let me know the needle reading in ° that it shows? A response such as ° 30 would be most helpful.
° 60
